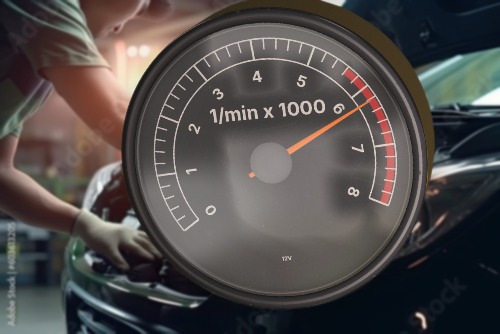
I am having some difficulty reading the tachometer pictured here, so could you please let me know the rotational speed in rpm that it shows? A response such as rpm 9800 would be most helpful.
rpm 6200
